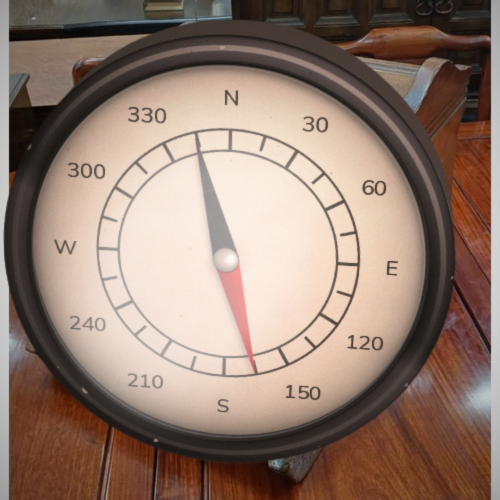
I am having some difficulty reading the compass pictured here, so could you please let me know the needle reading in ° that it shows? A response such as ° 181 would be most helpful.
° 165
